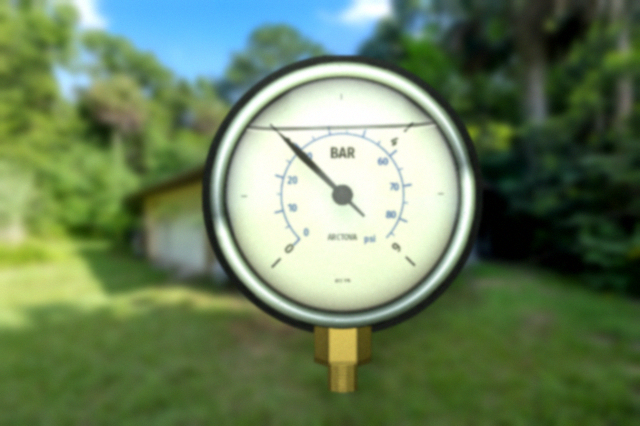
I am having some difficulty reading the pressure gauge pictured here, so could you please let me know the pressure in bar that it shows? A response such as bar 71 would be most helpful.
bar 2
